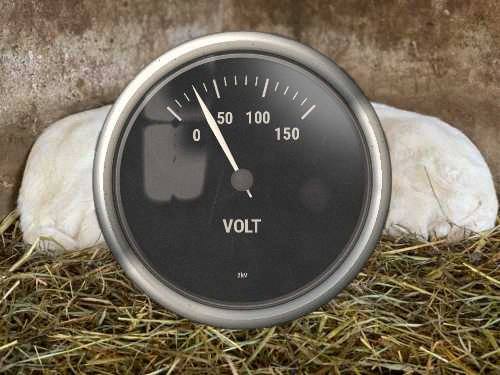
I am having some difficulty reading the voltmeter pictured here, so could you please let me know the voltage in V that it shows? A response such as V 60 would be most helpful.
V 30
